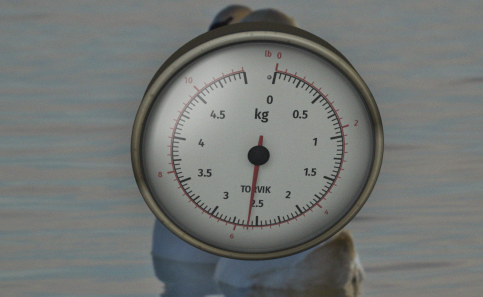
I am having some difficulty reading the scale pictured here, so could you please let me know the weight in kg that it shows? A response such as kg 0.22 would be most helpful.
kg 2.6
